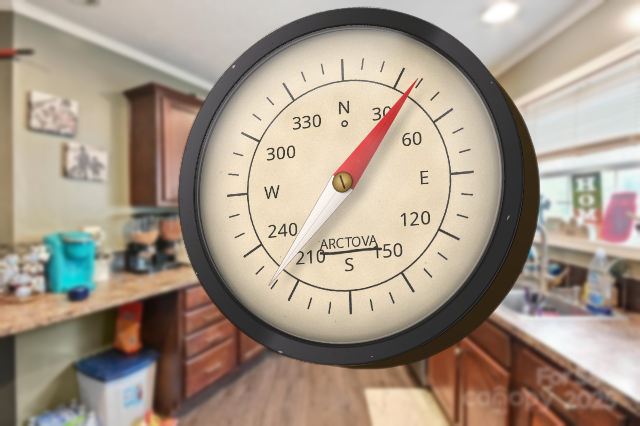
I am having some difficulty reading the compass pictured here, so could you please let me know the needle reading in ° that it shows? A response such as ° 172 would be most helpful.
° 40
